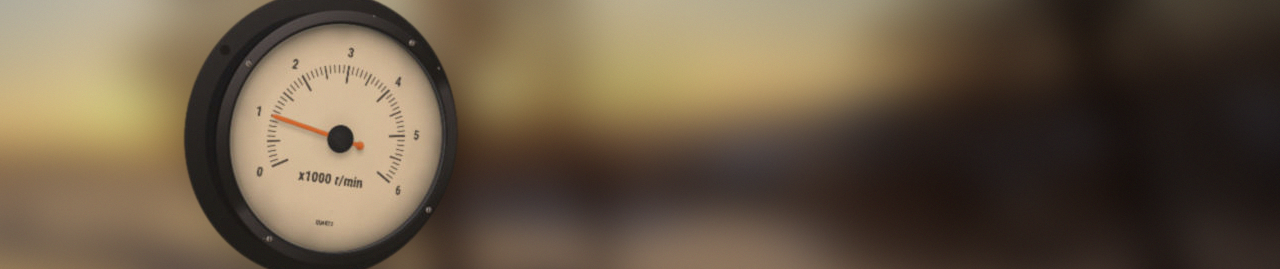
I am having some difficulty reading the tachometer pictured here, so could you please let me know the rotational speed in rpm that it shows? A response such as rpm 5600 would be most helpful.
rpm 1000
